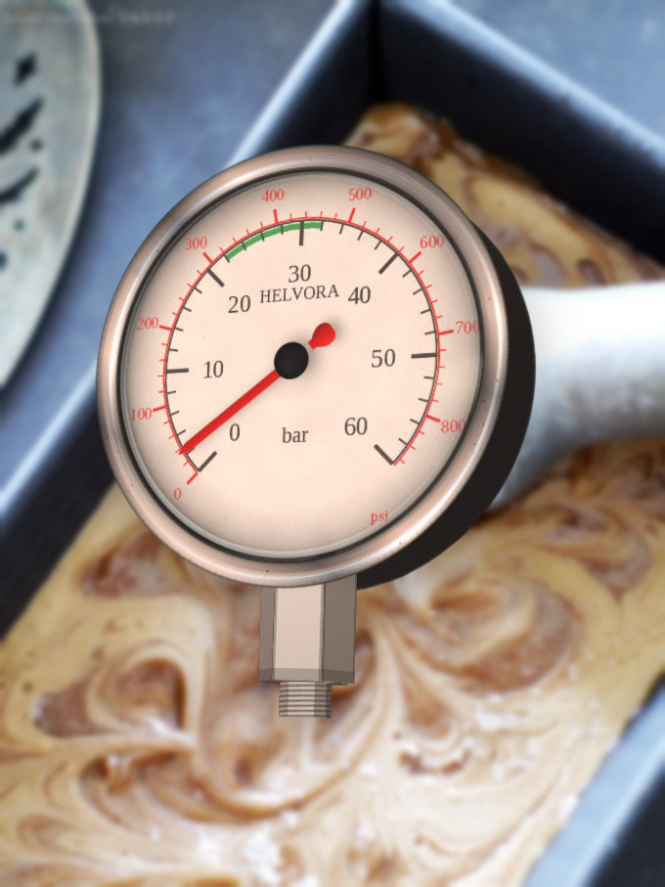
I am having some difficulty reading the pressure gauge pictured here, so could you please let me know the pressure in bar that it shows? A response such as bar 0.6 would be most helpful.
bar 2
